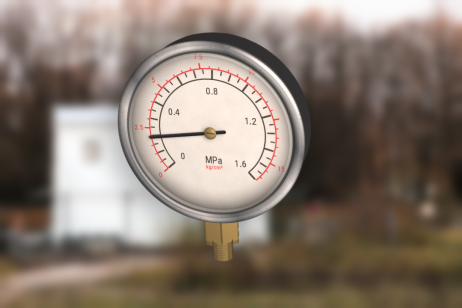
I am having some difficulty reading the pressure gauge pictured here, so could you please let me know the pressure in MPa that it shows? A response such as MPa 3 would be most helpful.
MPa 0.2
